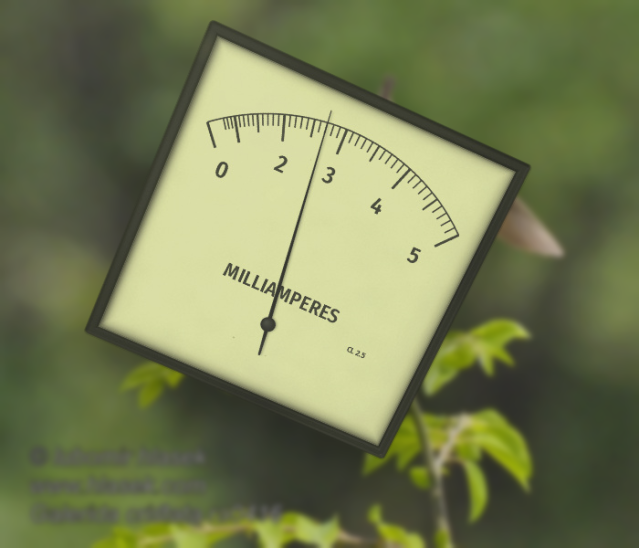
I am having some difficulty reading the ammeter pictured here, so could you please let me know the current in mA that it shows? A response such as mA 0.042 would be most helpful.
mA 2.7
